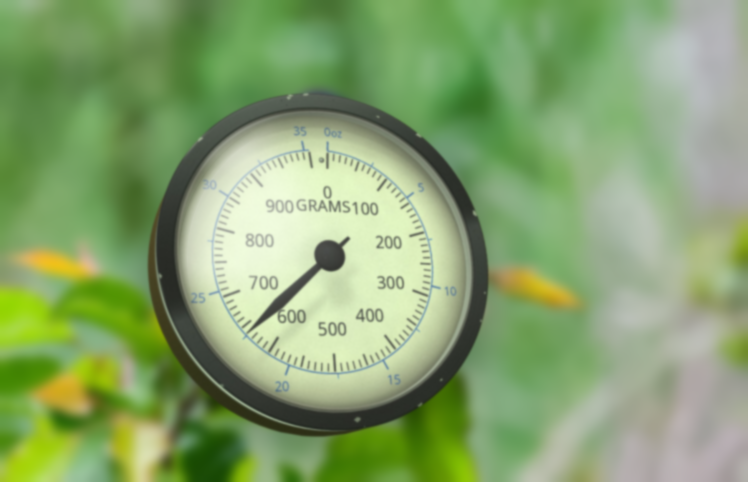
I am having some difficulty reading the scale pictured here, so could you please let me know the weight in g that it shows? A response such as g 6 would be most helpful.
g 640
